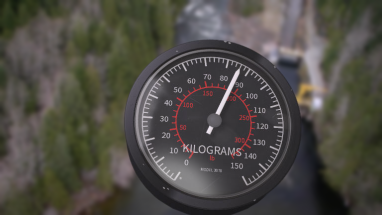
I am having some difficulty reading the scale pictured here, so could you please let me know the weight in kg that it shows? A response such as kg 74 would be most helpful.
kg 86
